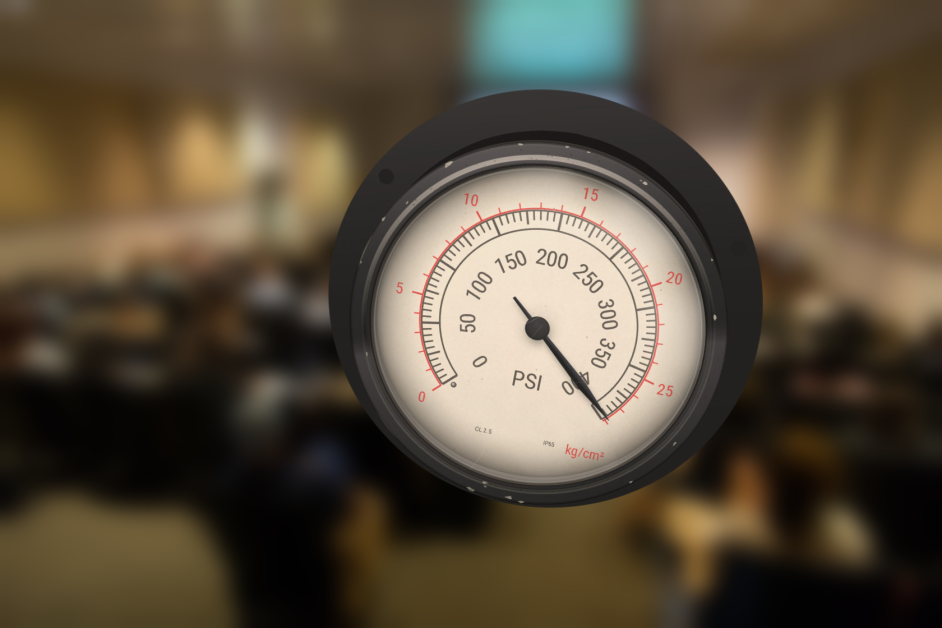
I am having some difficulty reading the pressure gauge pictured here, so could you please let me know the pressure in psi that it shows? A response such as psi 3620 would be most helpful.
psi 395
